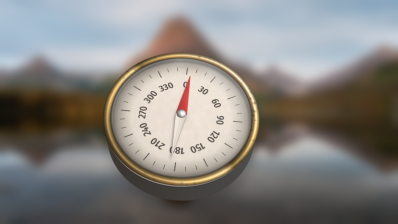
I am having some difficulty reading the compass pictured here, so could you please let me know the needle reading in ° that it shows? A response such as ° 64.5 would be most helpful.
° 5
